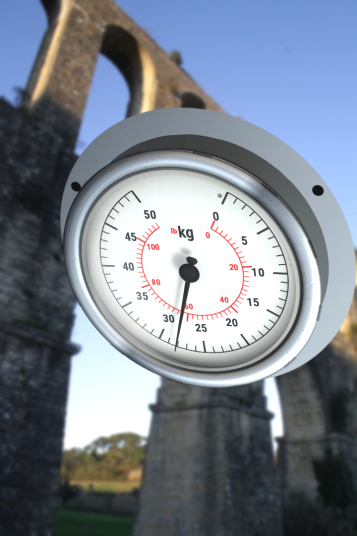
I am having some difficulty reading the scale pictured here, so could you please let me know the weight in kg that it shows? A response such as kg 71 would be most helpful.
kg 28
